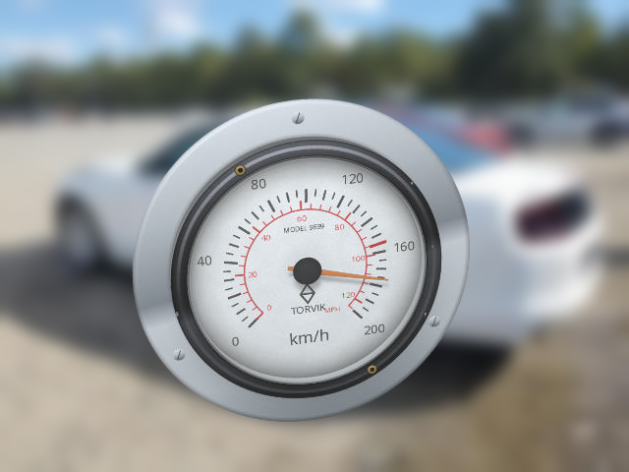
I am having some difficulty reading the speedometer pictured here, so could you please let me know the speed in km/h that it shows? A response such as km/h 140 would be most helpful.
km/h 175
